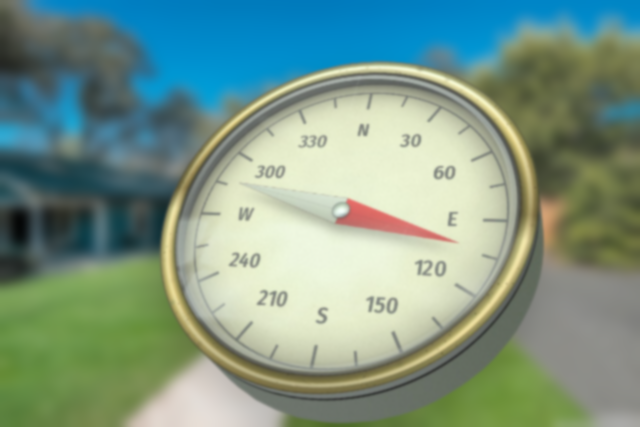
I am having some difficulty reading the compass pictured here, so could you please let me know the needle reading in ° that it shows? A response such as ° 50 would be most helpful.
° 105
